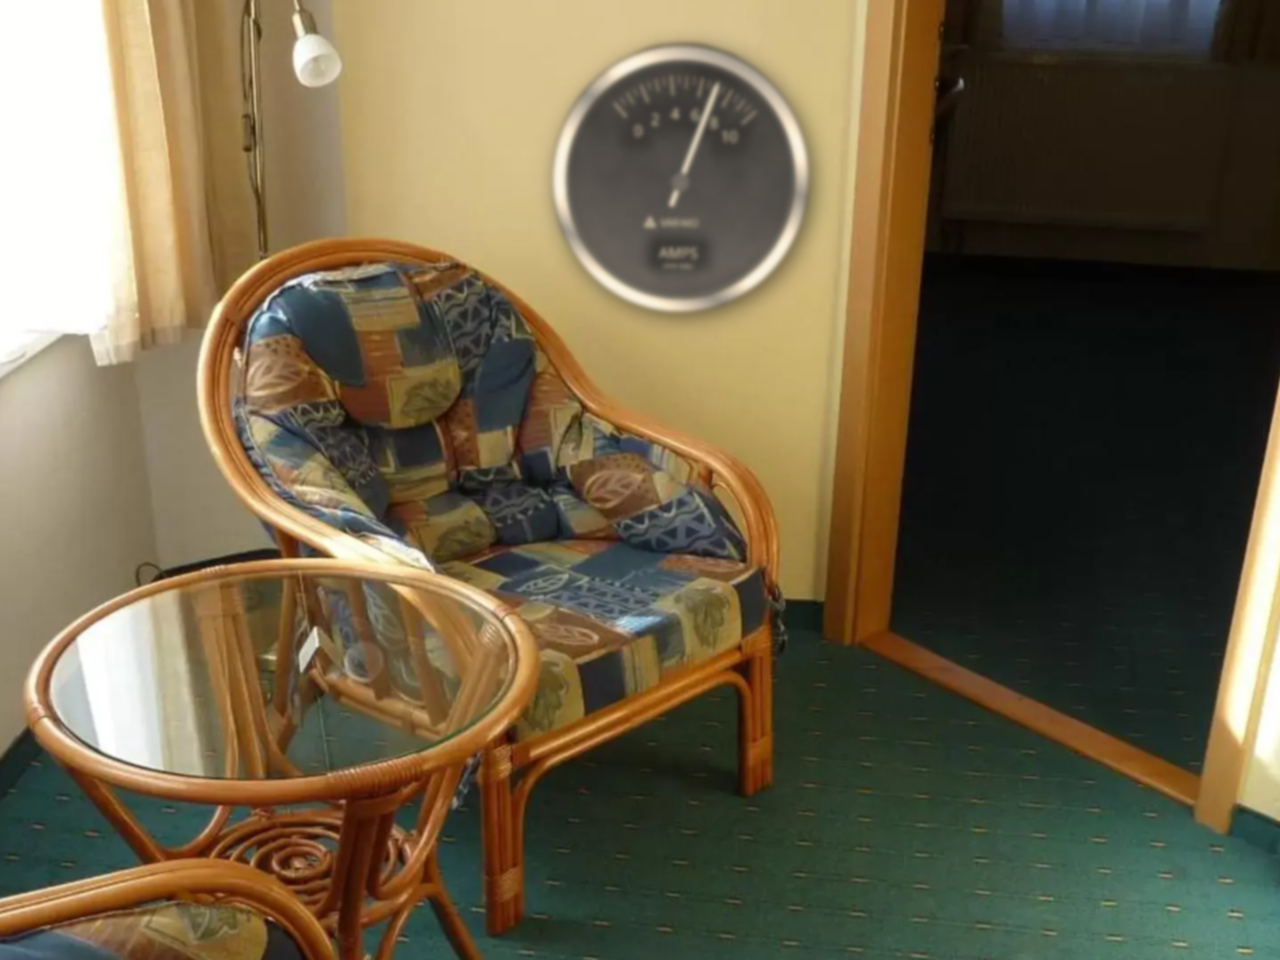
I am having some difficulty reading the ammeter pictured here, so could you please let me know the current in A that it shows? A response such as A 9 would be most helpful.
A 7
